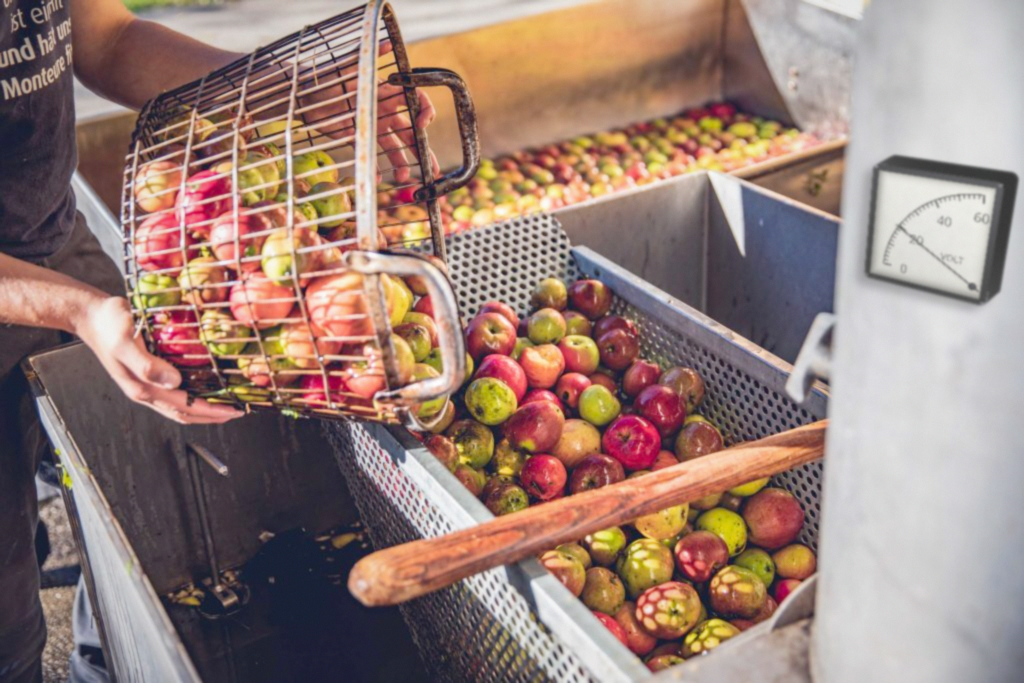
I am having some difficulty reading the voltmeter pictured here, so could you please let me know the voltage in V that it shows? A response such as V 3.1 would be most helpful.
V 20
